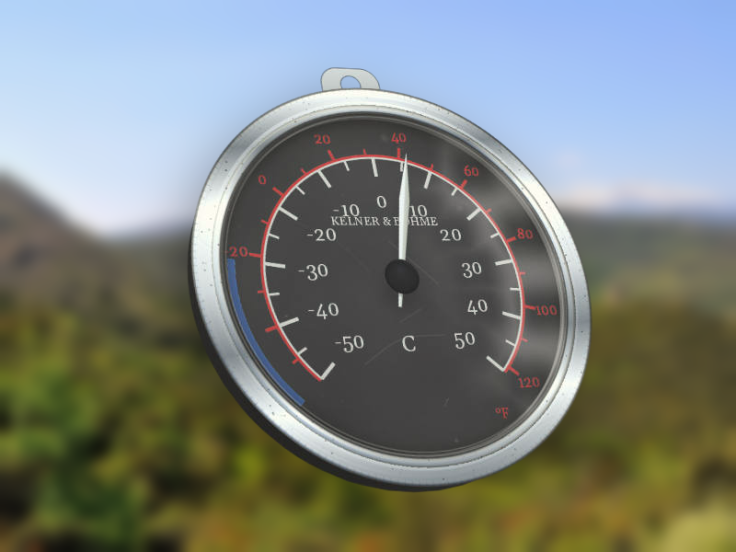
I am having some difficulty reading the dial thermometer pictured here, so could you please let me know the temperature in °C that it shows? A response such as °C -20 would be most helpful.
°C 5
